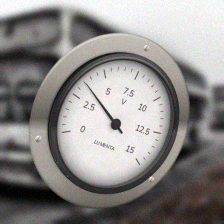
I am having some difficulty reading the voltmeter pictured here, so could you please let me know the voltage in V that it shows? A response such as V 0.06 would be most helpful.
V 3.5
